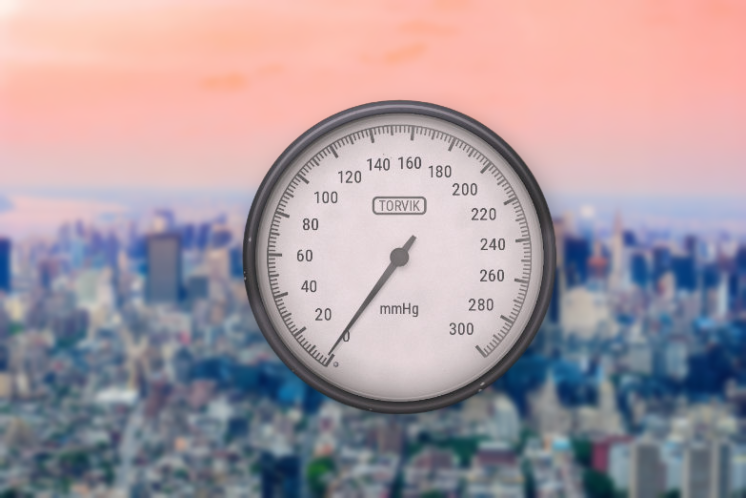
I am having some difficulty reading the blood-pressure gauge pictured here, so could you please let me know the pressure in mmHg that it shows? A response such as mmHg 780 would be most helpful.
mmHg 2
